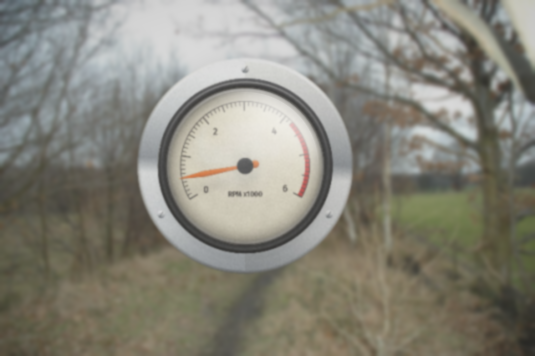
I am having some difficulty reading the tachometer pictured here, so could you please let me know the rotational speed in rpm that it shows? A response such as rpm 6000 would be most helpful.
rpm 500
